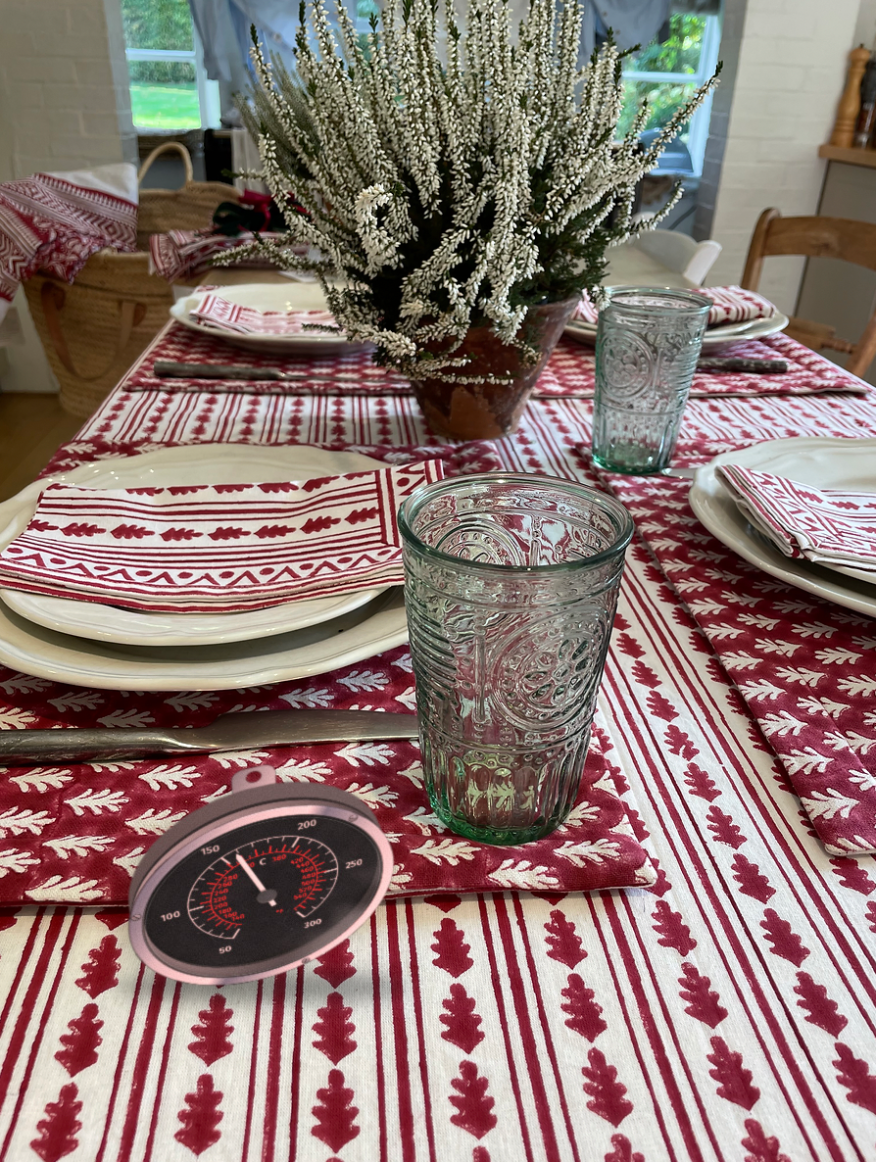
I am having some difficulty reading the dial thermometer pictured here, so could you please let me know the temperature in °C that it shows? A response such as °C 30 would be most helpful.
°C 160
